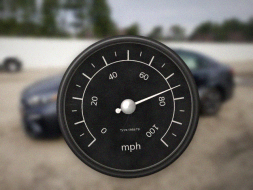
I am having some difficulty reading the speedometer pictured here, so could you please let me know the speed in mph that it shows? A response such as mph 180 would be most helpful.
mph 75
